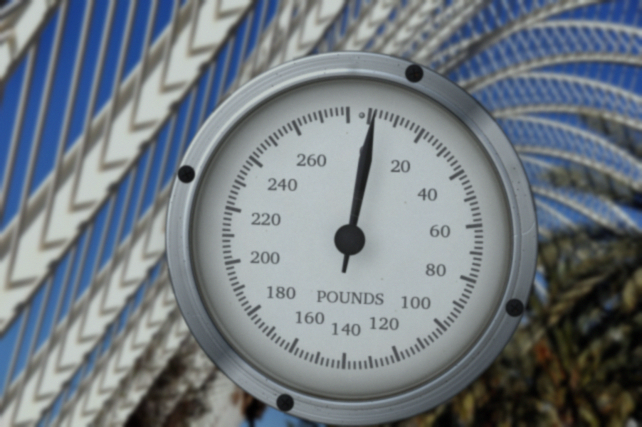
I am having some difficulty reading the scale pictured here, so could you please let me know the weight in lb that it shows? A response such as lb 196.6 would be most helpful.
lb 2
